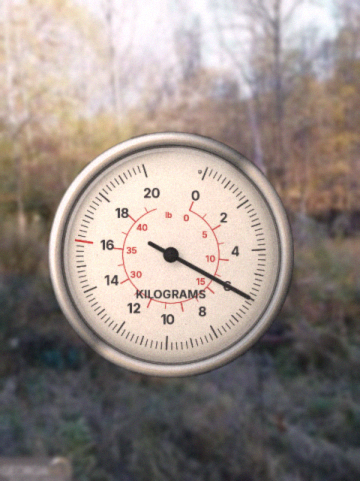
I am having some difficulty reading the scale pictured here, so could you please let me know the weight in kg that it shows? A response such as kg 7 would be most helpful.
kg 6
